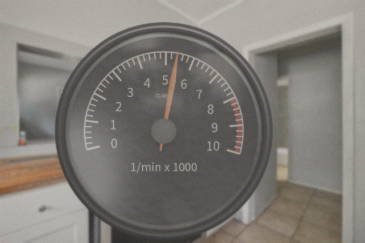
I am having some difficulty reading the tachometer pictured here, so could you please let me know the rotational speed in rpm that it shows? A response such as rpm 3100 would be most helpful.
rpm 5400
